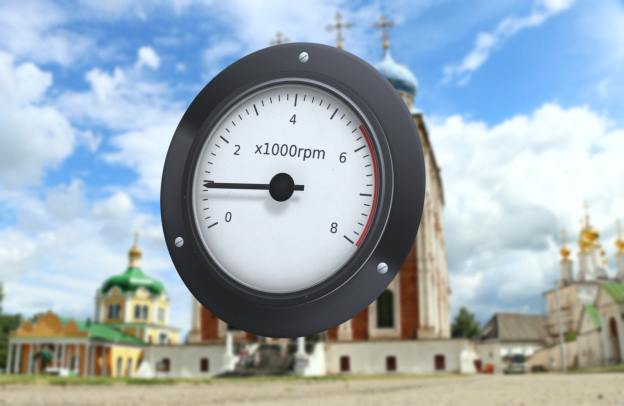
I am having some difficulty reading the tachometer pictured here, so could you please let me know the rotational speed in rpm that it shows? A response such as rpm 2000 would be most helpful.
rpm 900
